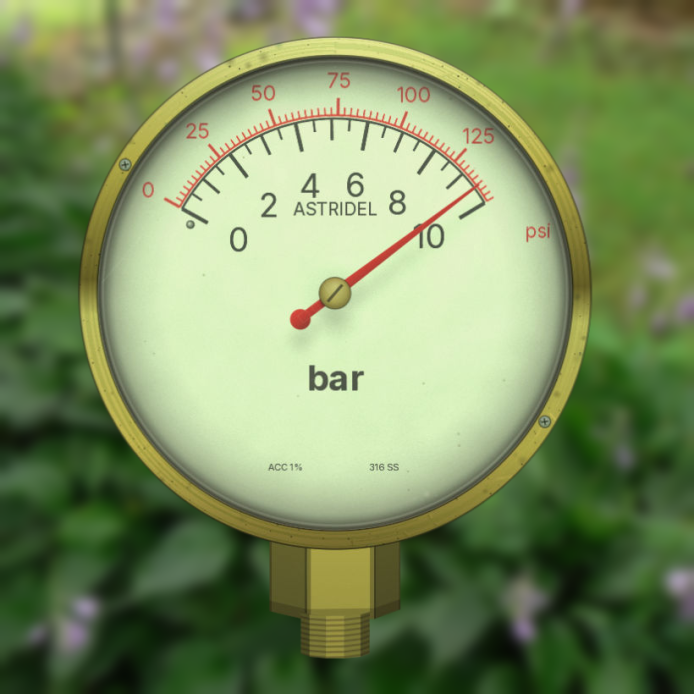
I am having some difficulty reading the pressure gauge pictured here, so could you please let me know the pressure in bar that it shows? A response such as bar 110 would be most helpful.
bar 9.5
